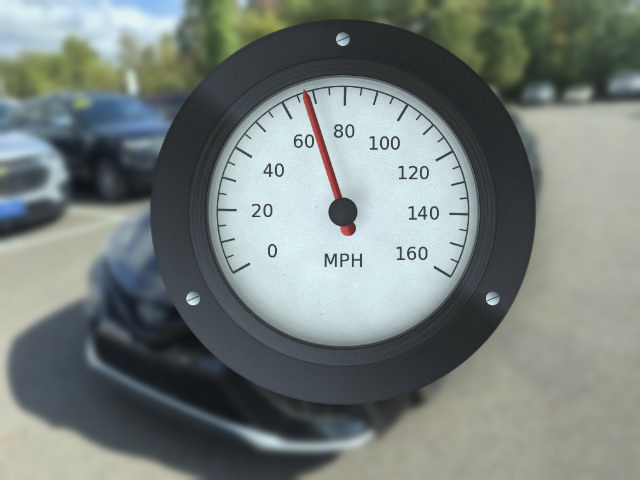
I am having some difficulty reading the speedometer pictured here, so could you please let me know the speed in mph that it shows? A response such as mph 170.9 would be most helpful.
mph 67.5
